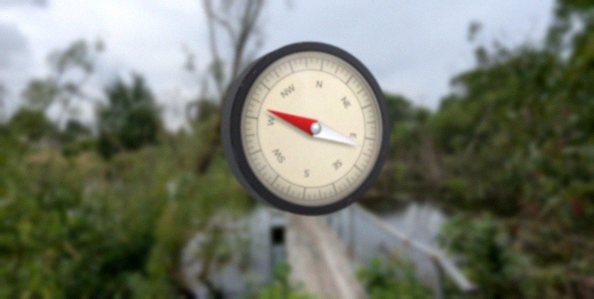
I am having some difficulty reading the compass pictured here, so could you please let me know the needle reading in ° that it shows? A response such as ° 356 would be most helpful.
° 280
